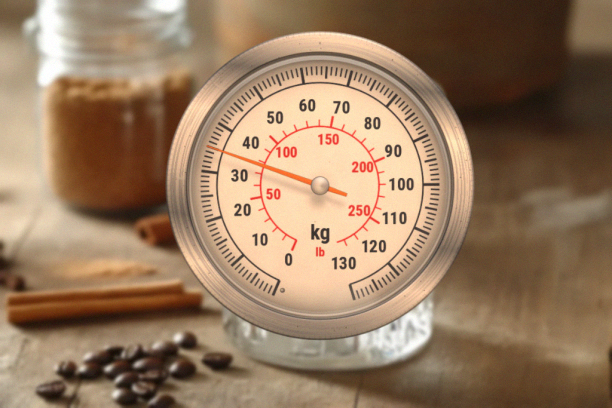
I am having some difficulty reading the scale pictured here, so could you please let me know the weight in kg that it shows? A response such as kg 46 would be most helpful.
kg 35
